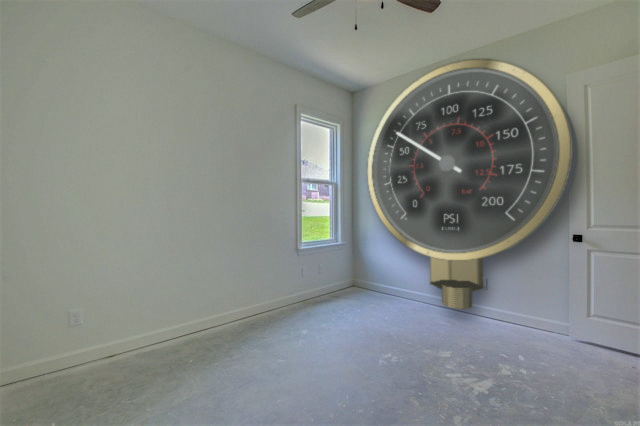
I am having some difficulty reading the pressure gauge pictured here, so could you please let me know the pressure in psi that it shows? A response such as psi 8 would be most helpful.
psi 60
